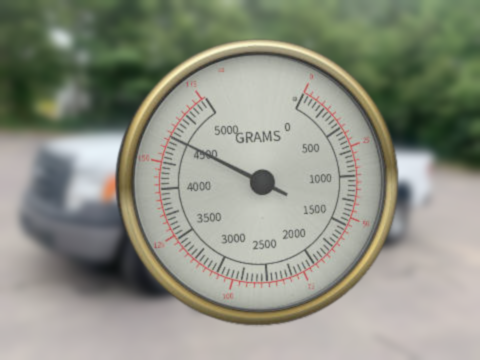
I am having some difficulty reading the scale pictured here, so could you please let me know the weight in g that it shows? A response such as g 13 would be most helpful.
g 4500
